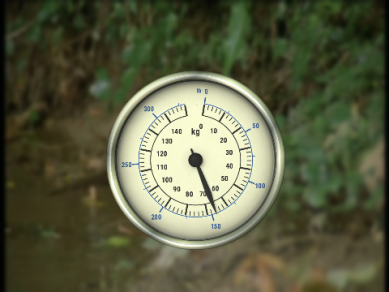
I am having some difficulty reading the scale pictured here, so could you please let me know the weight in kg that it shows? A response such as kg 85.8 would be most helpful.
kg 66
